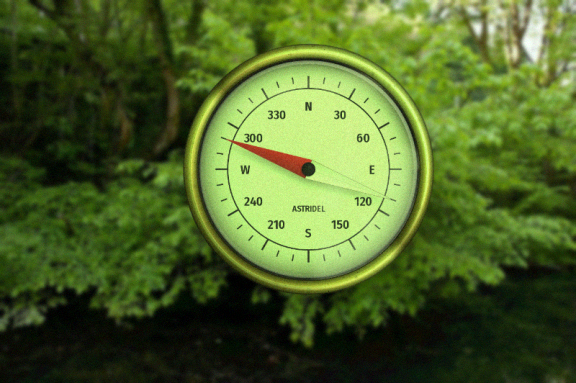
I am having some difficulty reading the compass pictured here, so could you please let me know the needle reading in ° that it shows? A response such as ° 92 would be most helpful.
° 290
